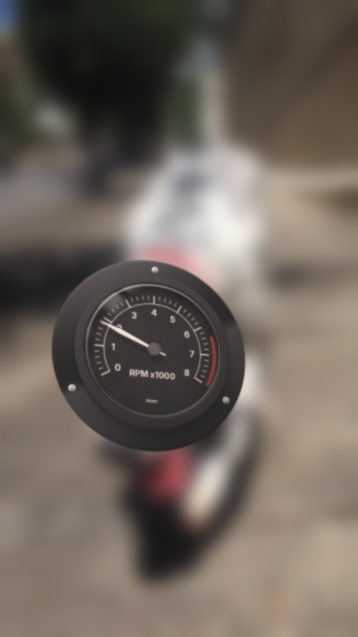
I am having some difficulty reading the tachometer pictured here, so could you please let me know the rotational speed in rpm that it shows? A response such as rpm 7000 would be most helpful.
rpm 1800
